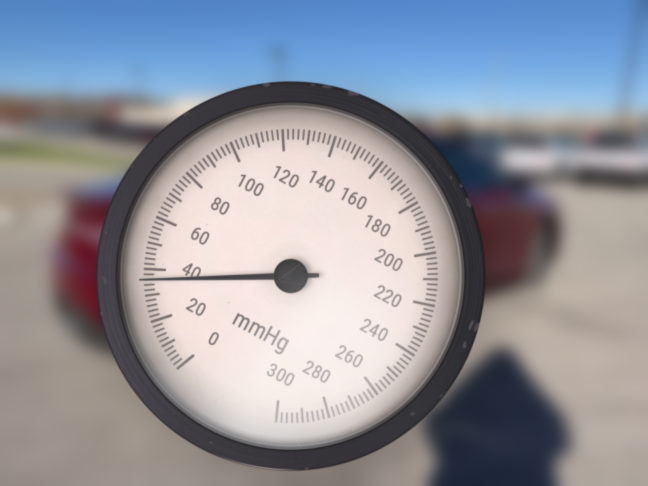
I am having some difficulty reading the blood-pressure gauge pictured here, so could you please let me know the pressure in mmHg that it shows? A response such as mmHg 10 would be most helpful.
mmHg 36
